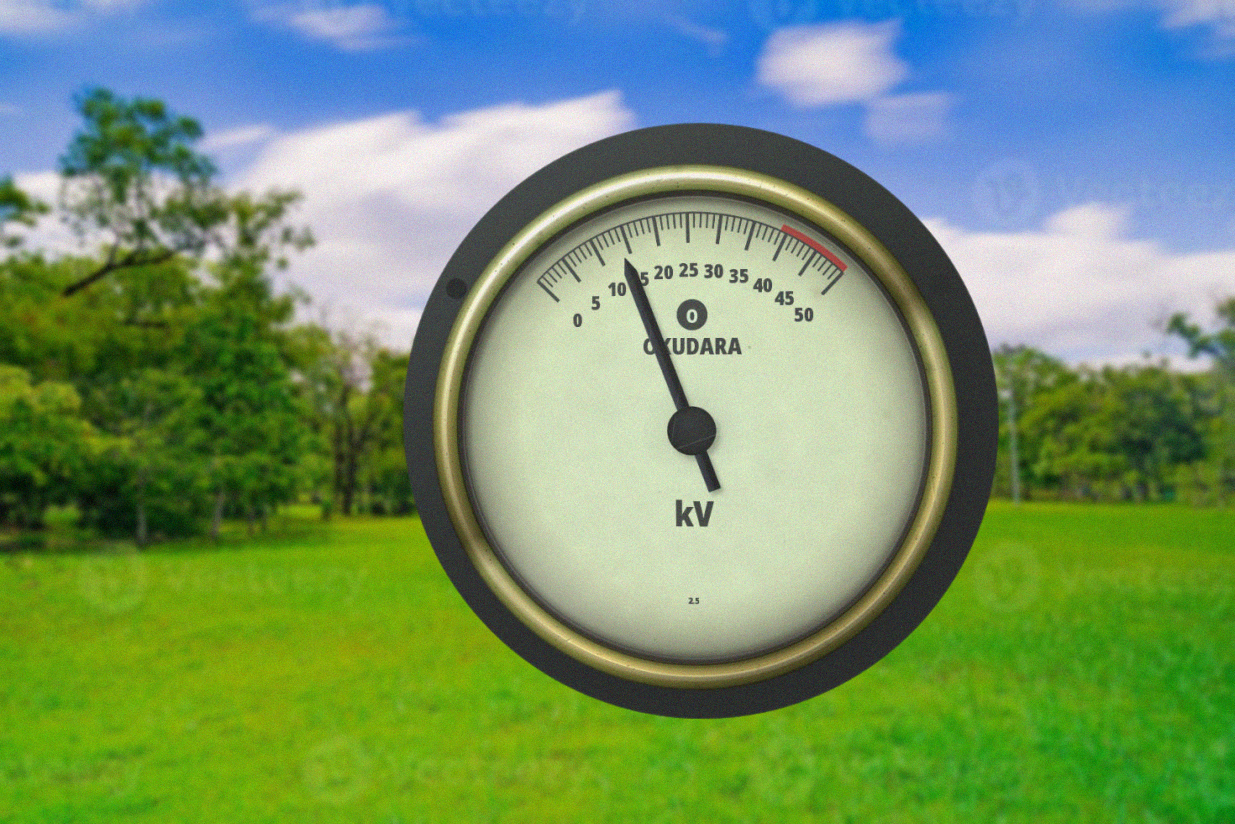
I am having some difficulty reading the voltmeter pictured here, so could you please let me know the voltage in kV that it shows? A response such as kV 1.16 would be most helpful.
kV 14
